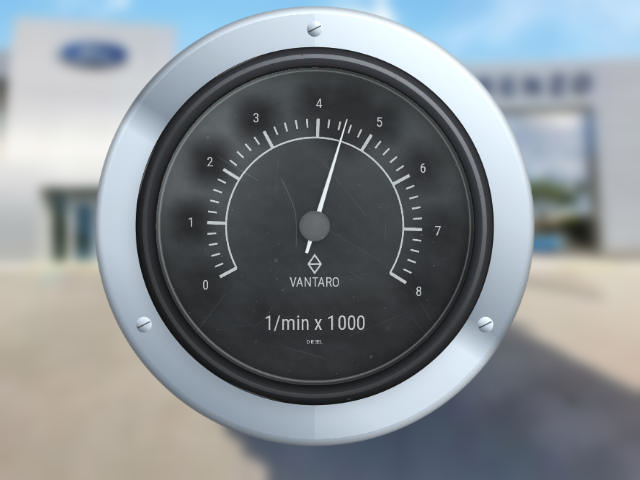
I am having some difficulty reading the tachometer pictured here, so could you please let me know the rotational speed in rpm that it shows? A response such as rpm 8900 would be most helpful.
rpm 4500
